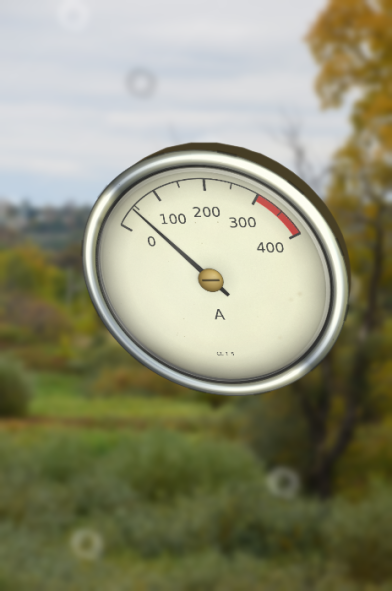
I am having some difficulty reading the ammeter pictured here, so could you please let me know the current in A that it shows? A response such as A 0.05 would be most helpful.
A 50
